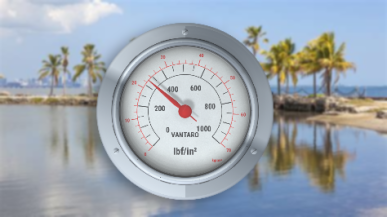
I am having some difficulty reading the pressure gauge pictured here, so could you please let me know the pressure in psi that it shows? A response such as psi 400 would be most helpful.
psi 325
